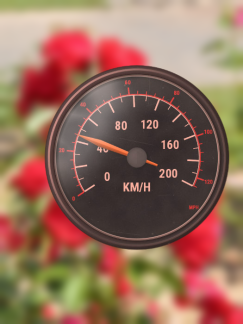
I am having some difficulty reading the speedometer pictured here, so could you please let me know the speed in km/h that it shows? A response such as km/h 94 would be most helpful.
km/h 45
